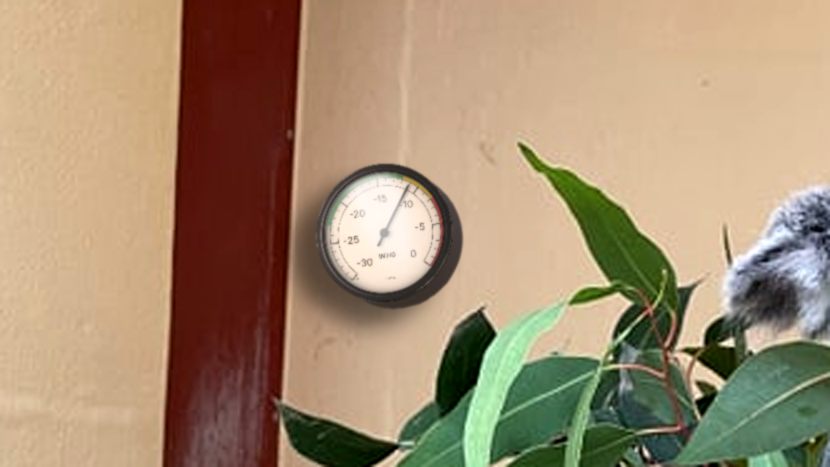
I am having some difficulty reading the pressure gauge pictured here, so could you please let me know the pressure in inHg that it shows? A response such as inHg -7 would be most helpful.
inHg -11
